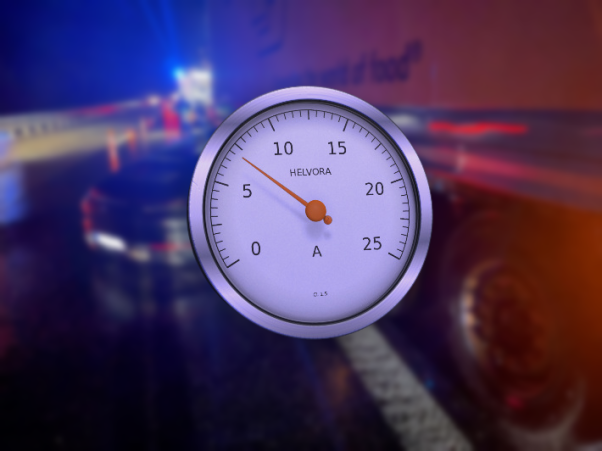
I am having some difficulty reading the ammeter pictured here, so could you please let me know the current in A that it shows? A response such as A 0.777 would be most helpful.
A 7
